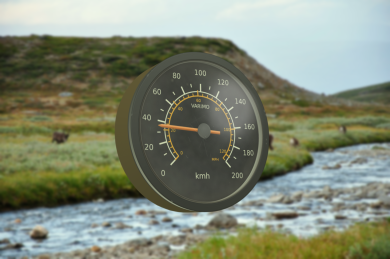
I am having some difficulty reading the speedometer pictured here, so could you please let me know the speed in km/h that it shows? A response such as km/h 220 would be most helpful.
km/h 35
